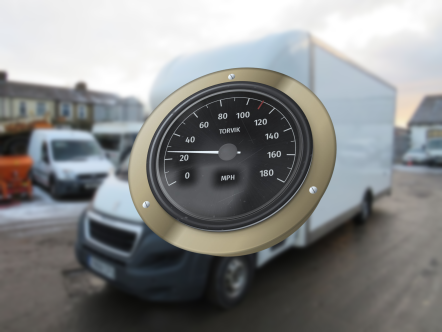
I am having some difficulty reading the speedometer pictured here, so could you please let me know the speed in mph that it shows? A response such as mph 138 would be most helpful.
mph 25
